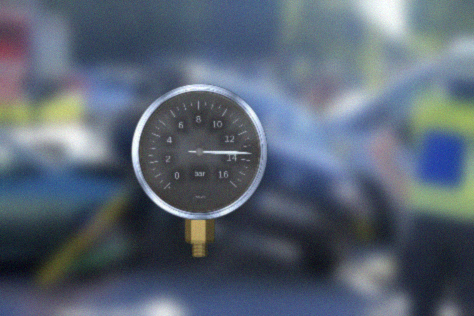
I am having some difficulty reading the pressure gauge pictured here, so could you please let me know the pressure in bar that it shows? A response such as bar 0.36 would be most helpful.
bar 13.5
